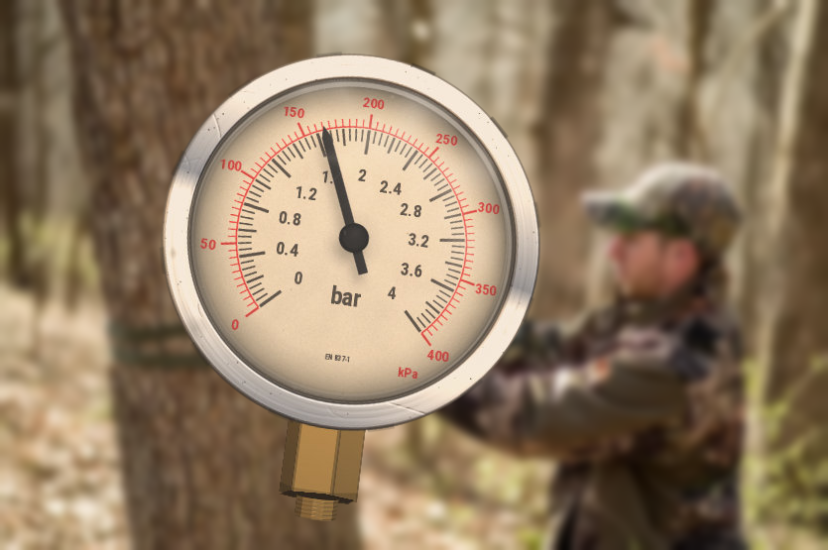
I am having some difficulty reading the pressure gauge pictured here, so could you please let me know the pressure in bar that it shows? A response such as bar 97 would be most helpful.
bar 1.65
